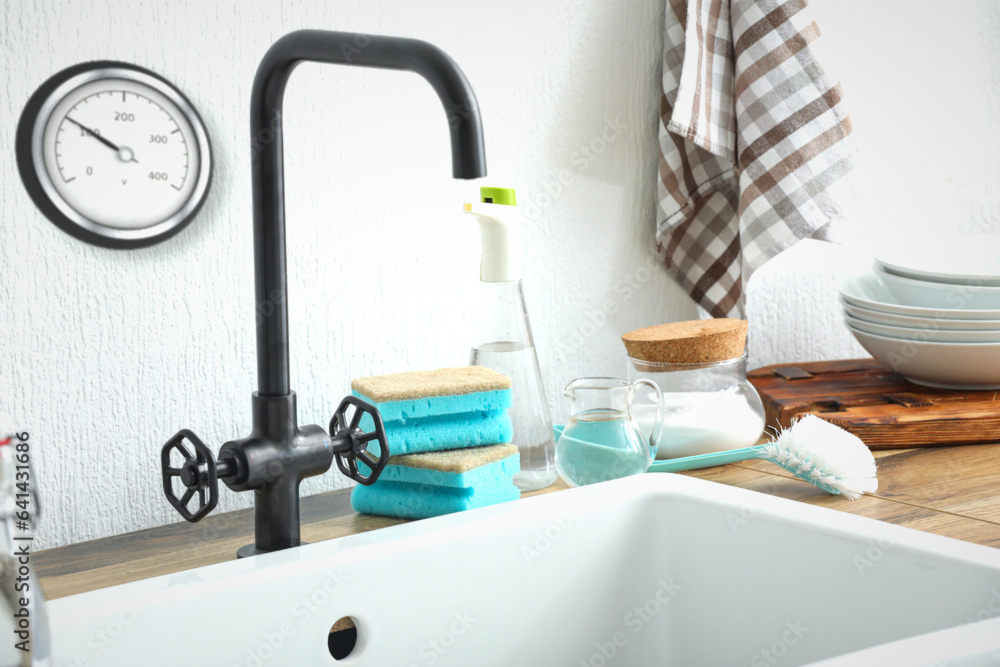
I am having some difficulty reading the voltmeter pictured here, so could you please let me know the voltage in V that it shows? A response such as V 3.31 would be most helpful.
V 100
